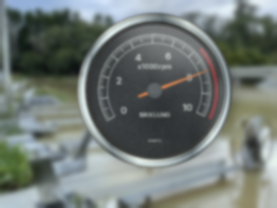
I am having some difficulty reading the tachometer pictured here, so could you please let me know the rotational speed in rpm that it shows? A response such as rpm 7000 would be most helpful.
rpm 8000
